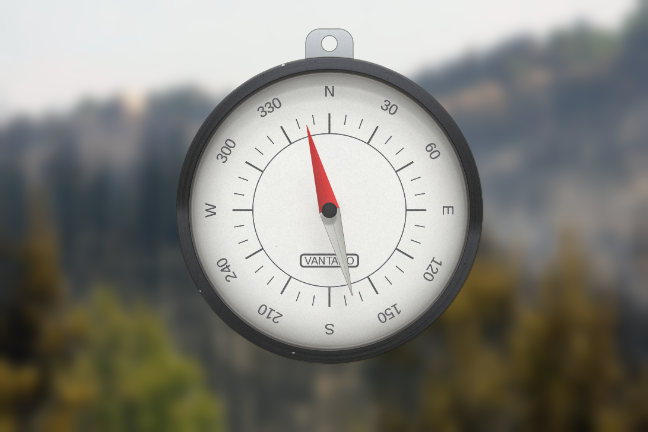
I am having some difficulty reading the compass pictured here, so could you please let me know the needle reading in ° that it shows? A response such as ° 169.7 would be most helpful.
° 345
